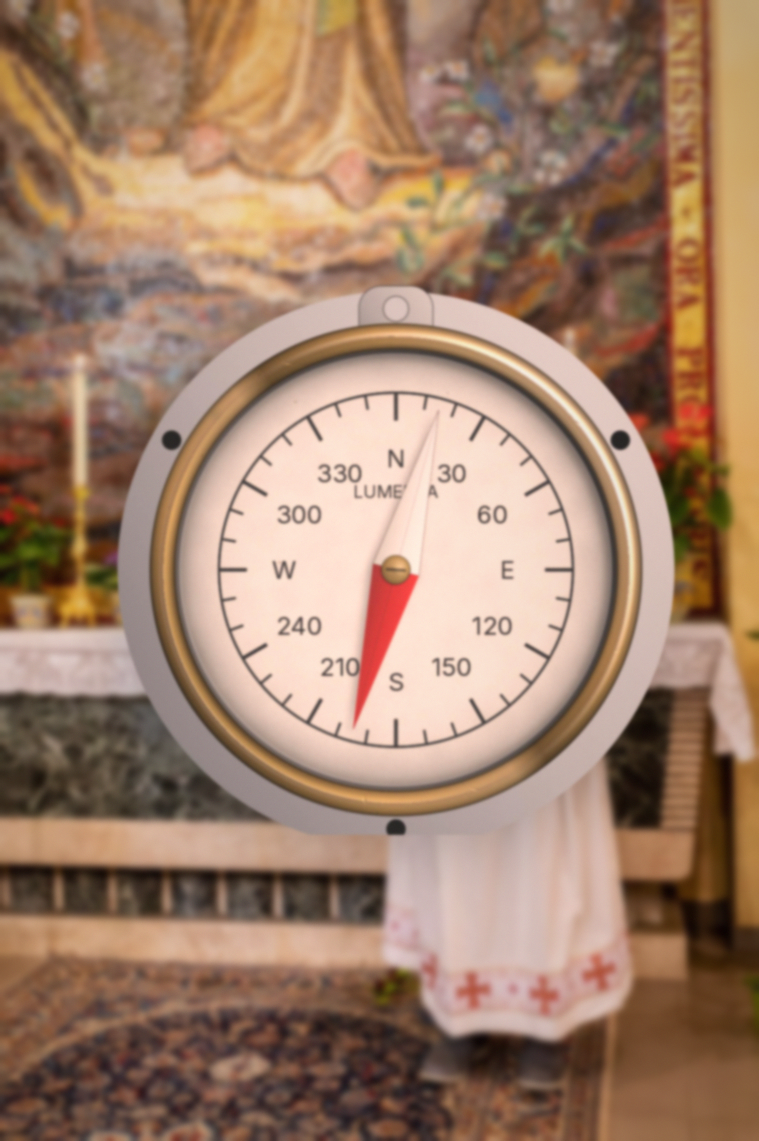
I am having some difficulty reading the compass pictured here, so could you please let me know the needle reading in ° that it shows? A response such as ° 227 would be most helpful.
° 195
